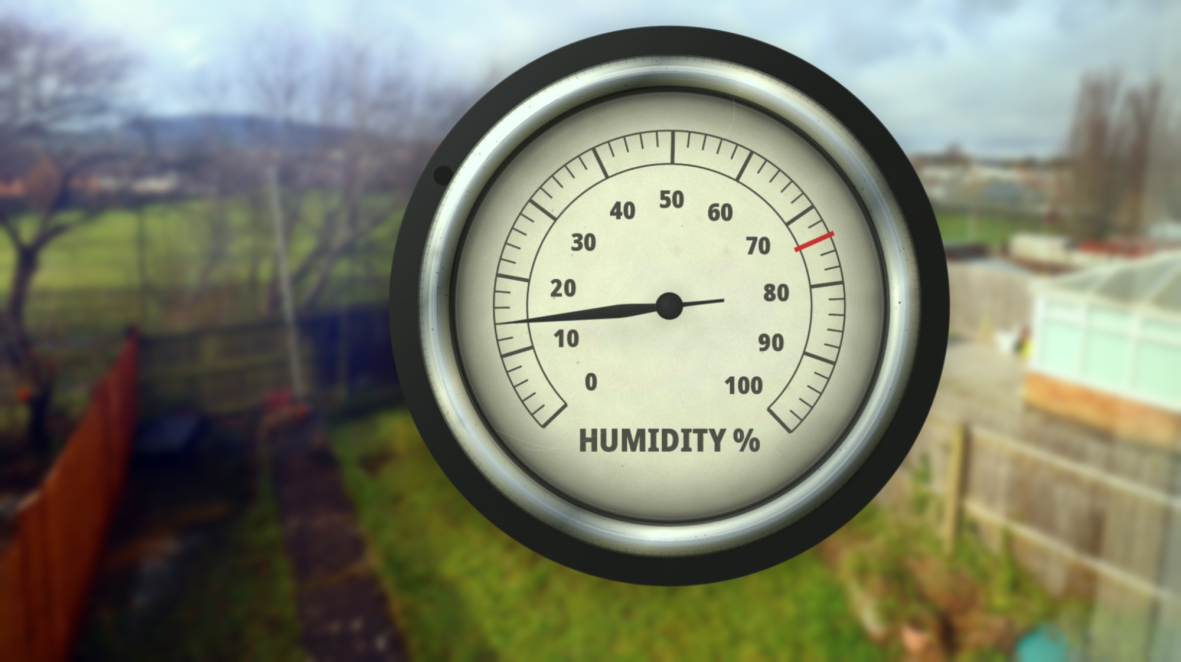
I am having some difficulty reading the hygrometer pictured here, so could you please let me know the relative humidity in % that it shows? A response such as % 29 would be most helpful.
% 14
